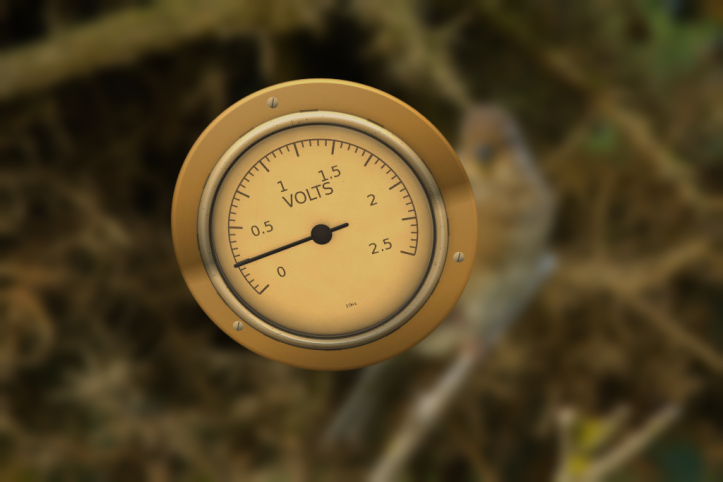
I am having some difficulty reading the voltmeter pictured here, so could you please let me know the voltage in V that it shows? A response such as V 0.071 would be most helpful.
V 0.25
